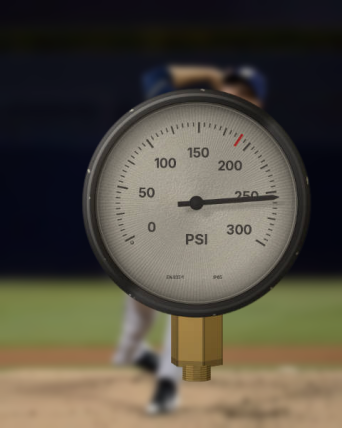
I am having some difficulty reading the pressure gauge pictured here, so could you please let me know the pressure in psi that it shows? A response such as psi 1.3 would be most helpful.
psi 255
